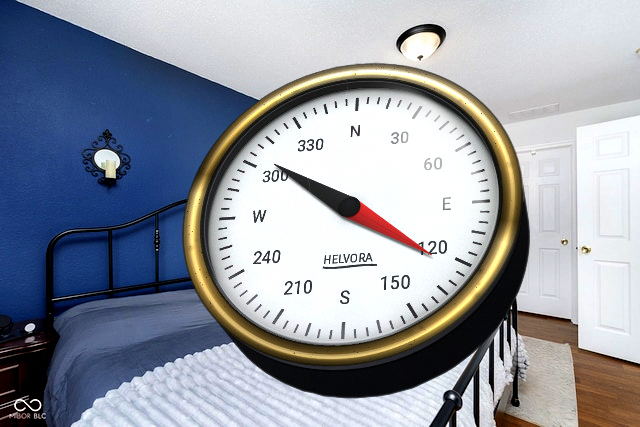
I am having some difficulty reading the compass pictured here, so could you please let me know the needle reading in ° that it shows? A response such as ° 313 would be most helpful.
° 125
